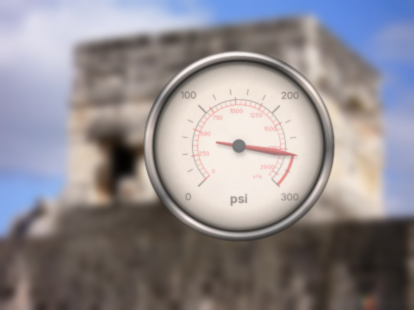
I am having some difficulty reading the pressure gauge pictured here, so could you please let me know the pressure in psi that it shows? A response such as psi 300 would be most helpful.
psi 260
